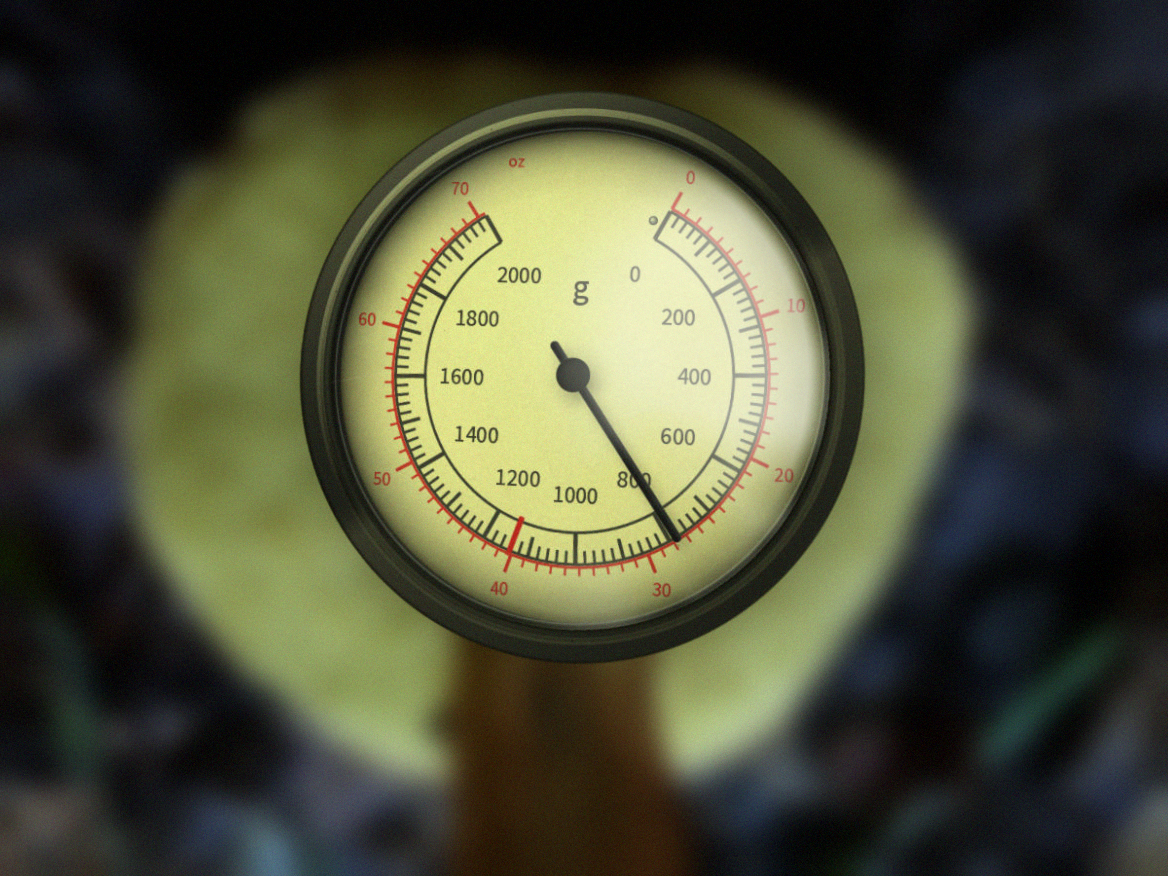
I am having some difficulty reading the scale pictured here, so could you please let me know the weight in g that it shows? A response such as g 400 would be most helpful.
g 780
